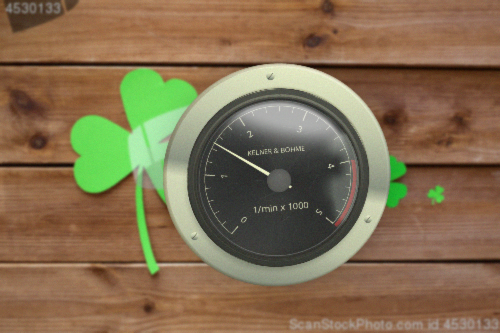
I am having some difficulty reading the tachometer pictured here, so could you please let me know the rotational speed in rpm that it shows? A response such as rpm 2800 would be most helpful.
rpm 1500
